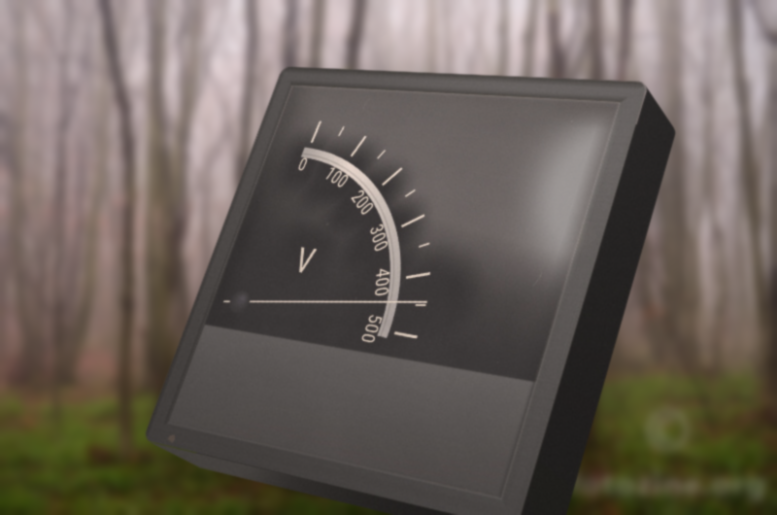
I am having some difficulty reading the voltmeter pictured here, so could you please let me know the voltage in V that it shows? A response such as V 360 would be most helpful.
V 450
